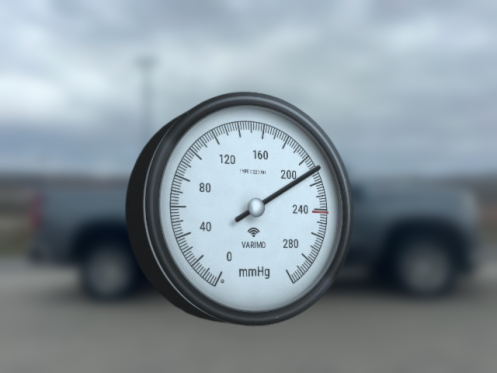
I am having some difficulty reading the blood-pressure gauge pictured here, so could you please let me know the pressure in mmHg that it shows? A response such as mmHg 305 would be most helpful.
mmHg 210
